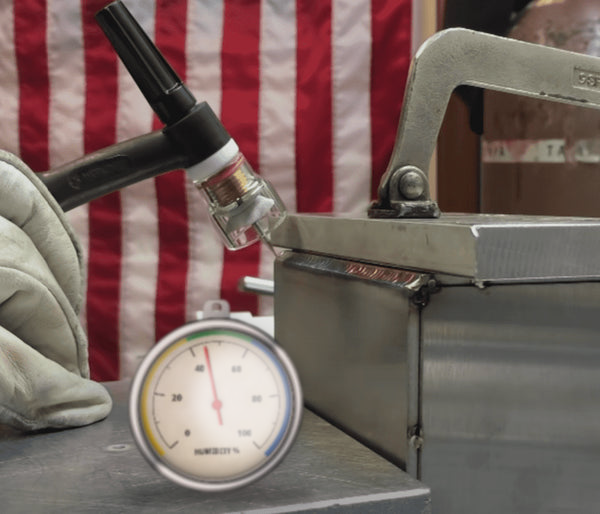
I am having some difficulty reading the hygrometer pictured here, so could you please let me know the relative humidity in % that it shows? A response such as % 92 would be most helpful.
% 45
